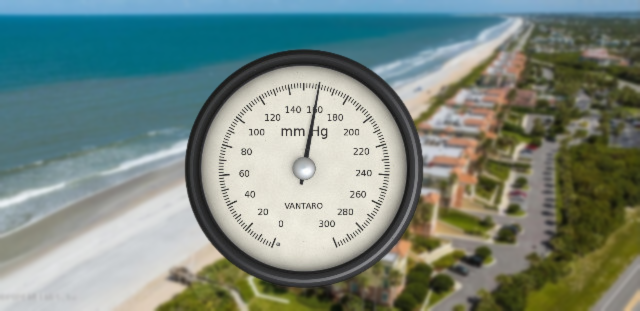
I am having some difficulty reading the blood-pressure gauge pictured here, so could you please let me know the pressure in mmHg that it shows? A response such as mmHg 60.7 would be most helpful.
mmHg 160
